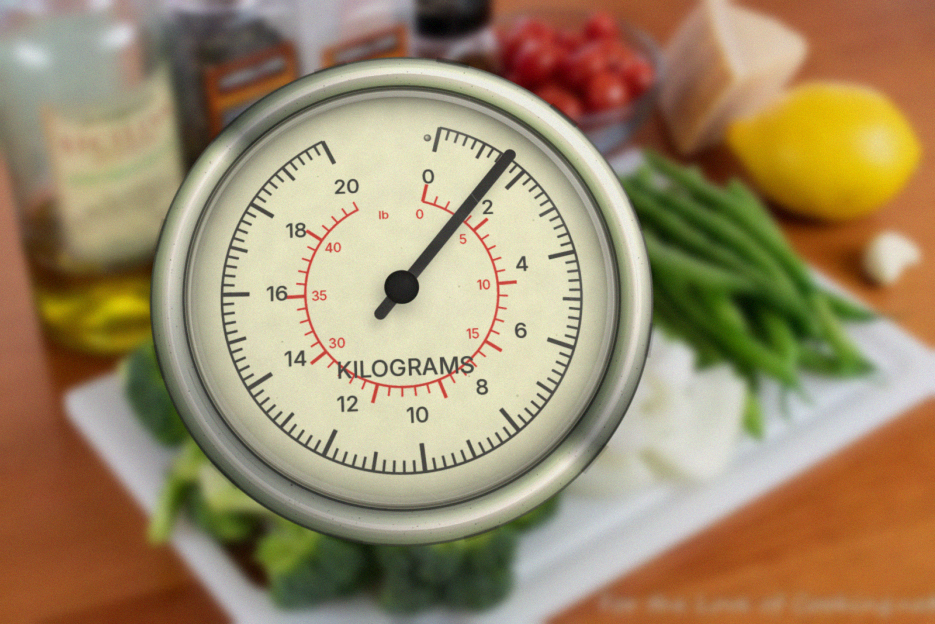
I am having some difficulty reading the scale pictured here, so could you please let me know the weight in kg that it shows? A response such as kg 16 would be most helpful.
kg 1.6
